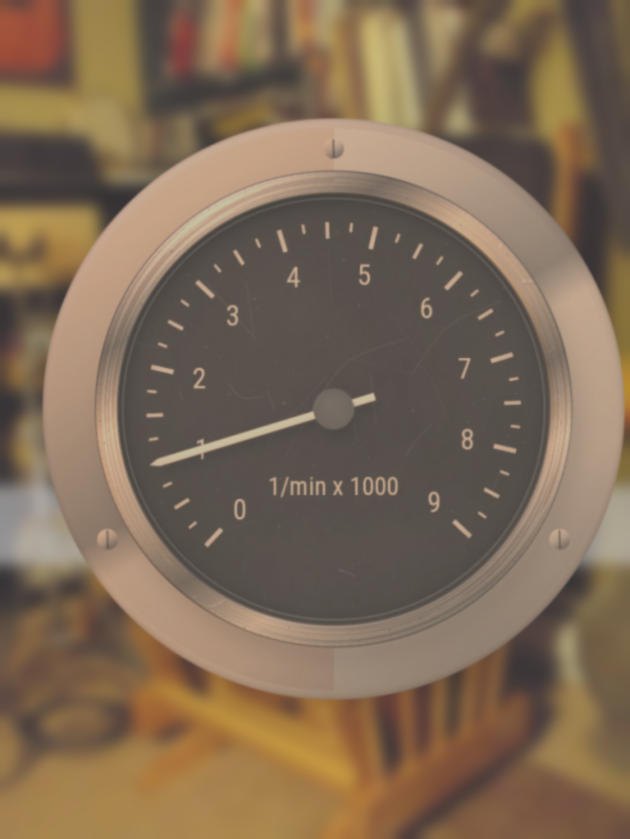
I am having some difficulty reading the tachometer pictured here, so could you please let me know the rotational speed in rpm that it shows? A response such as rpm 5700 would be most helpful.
rpm 1000
